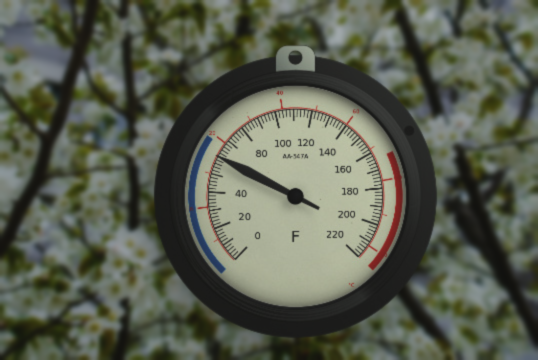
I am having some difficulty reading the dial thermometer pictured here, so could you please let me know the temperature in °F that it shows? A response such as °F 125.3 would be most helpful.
°F 60
